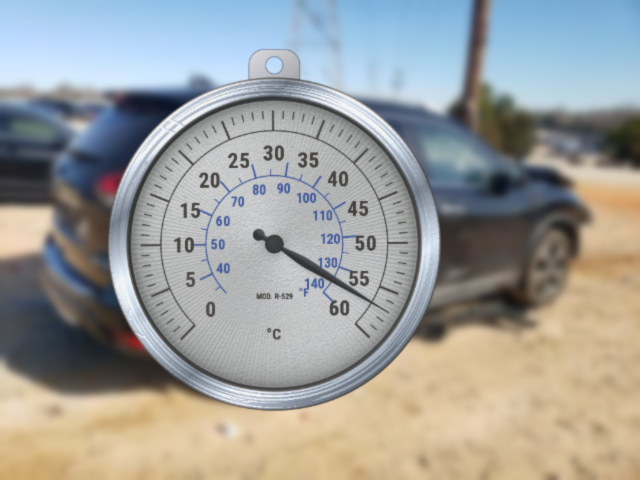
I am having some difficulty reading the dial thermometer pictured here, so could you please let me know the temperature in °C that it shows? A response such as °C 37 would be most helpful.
°C 57
